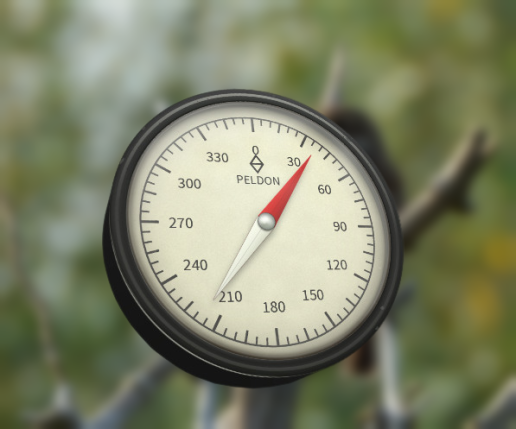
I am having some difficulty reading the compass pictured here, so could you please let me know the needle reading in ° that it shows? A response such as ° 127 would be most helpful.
° 37.5
